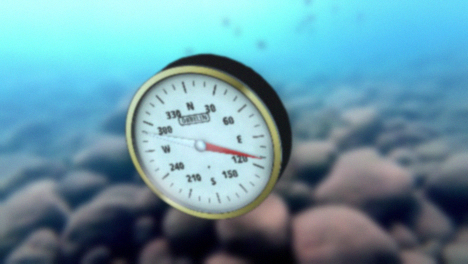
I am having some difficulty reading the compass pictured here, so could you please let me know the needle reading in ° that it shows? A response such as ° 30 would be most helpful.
° 110
